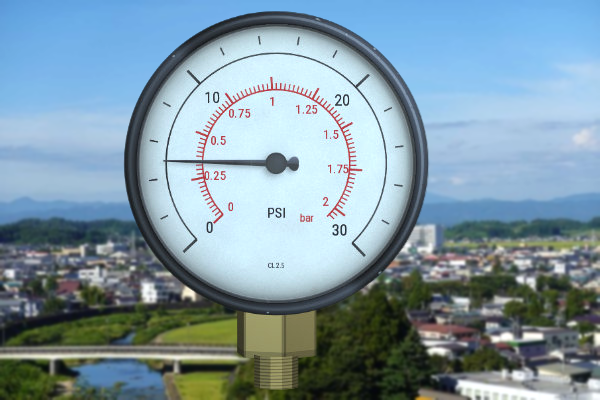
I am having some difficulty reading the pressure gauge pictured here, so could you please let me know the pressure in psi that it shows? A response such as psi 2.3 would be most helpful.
psi 5
